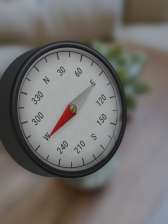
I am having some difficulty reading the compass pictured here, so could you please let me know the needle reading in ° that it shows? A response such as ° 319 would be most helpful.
° 270
